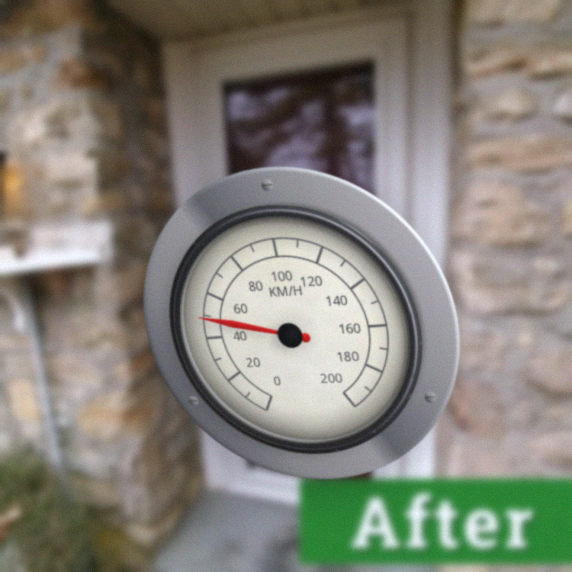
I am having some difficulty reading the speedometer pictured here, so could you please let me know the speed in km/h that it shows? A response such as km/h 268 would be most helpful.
km/h 50
